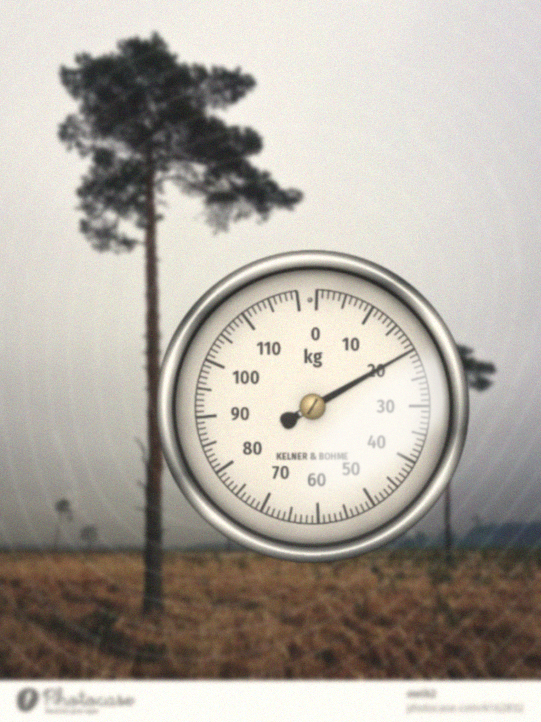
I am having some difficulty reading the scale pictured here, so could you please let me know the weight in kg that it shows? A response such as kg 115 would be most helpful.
kg 20
